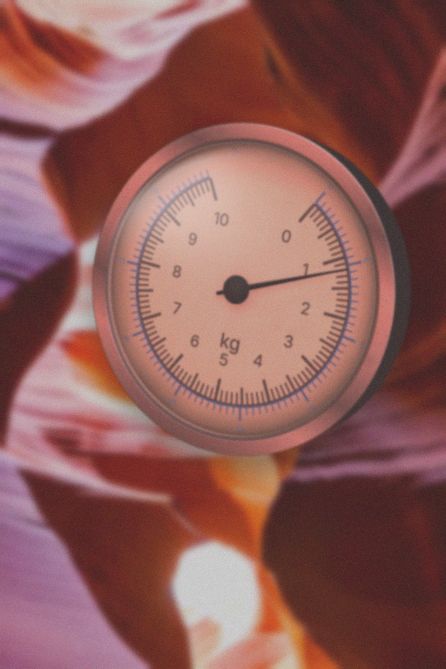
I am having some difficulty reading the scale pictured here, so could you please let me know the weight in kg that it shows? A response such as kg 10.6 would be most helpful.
kg 1.2
